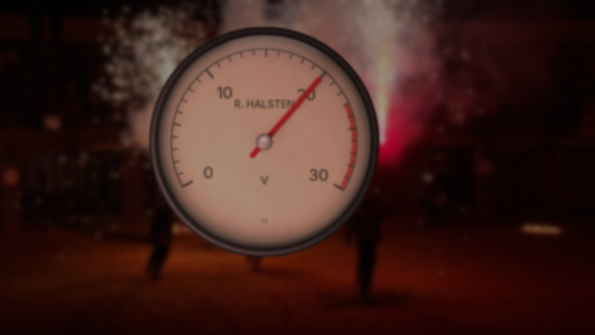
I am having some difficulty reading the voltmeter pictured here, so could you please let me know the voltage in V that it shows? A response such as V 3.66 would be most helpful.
V 20
